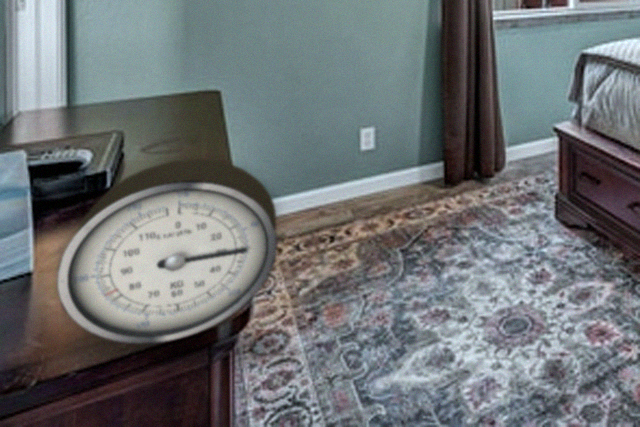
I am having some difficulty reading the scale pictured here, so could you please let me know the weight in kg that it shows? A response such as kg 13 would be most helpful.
kg 30
